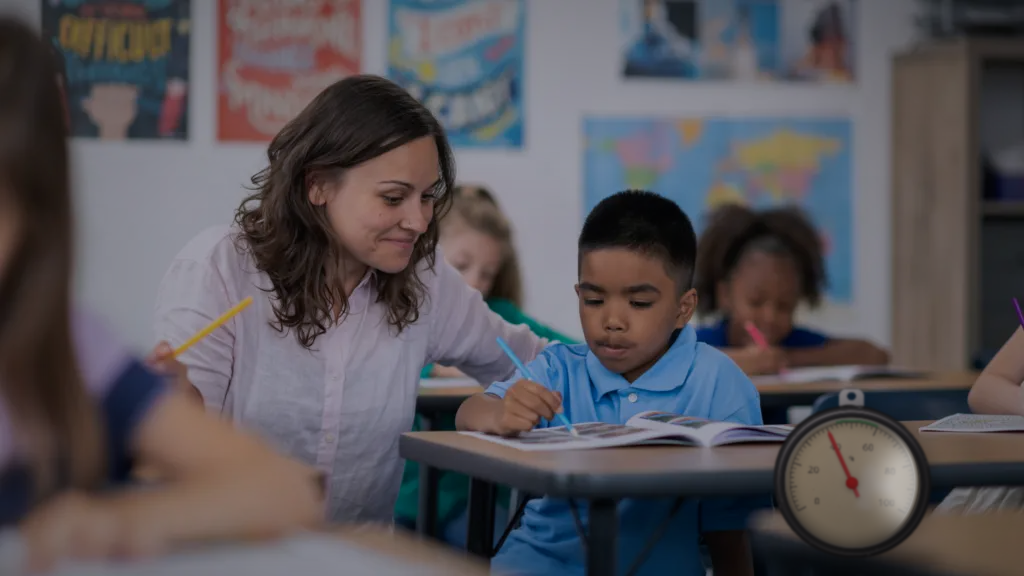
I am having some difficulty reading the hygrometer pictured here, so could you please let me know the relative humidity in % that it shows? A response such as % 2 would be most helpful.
% 40
